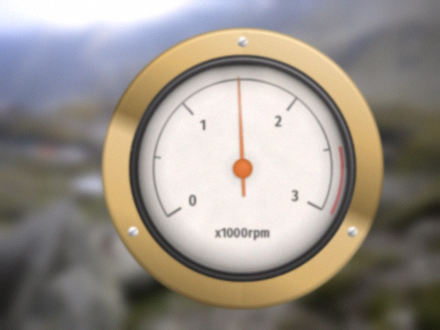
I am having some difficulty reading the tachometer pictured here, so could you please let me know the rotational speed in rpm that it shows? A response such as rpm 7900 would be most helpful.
rpm 1500
